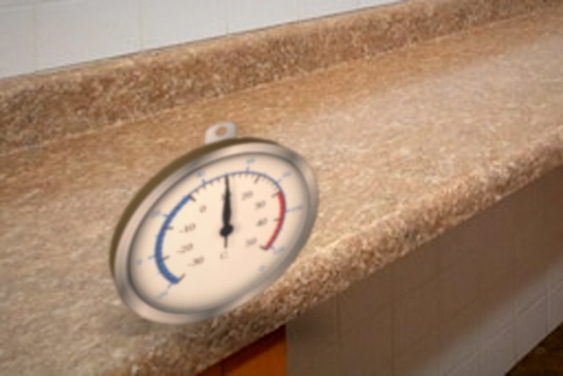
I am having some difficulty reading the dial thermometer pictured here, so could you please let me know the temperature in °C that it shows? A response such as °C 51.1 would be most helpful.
°C 10
